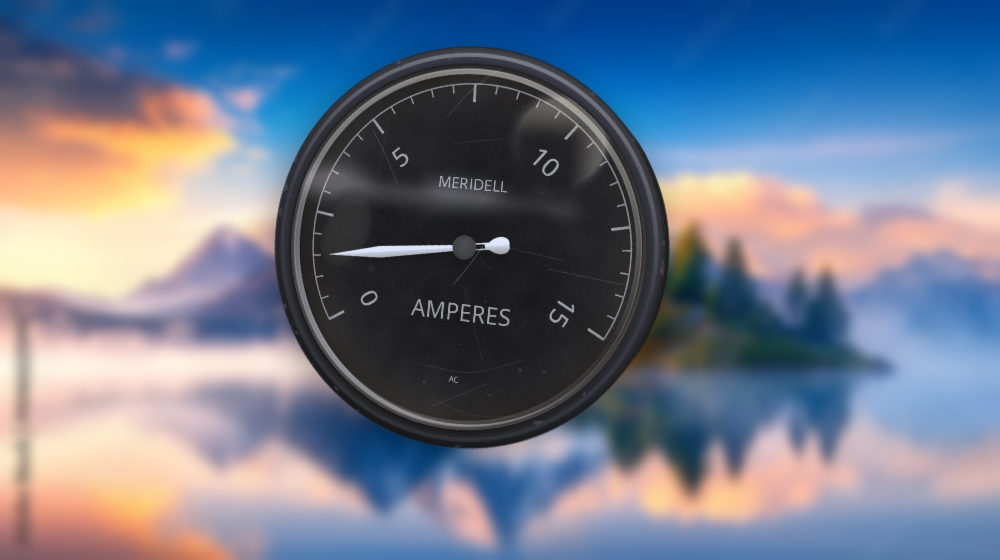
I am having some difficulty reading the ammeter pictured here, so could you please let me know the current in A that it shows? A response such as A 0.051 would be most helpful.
A 1.5
